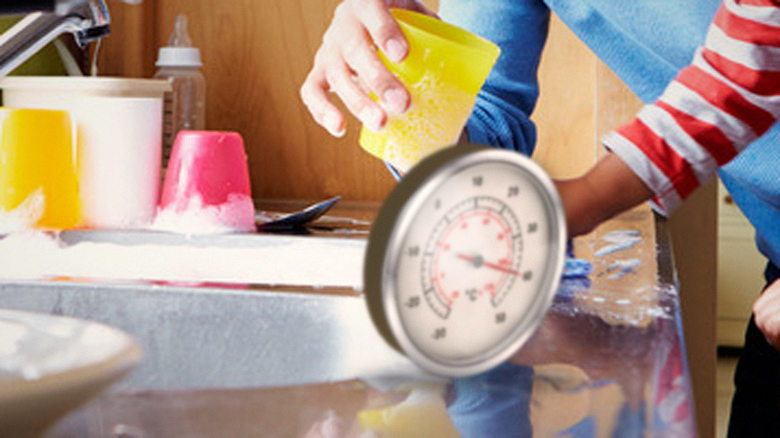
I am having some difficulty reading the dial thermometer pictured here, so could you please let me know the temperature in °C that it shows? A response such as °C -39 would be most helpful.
°C 40
